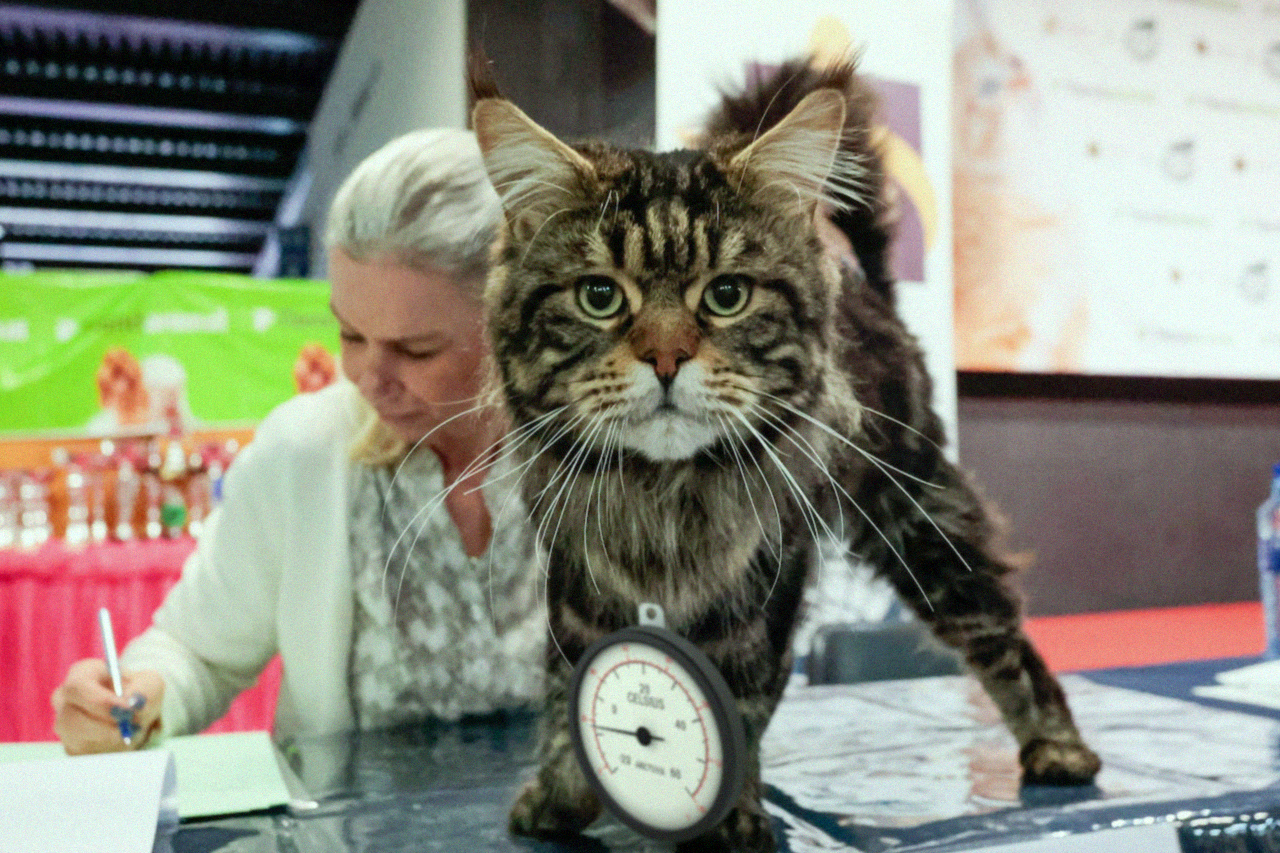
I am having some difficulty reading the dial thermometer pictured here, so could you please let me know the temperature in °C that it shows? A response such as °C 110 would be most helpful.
°C -7.5
